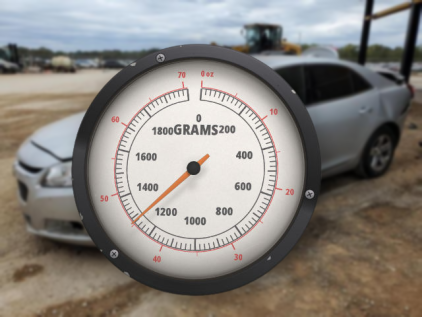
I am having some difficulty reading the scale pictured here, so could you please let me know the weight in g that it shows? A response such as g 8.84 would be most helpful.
g 1280
